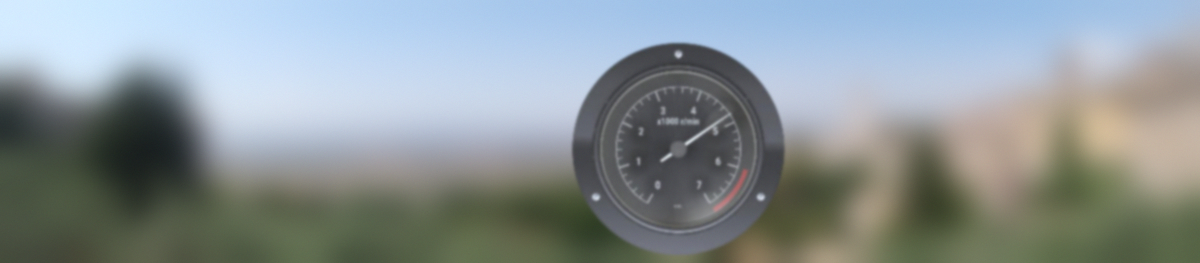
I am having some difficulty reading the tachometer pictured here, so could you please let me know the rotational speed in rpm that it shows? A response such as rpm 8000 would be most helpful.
rpm 4800
